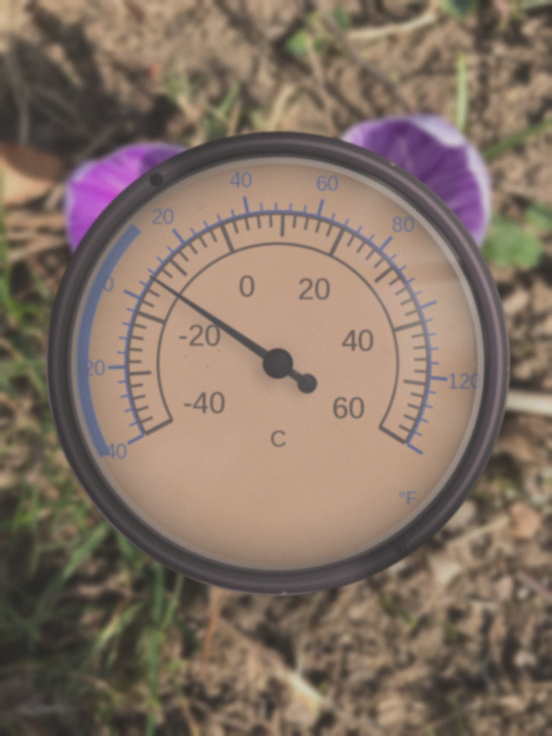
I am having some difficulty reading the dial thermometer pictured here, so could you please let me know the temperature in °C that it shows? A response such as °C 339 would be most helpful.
°C -14
